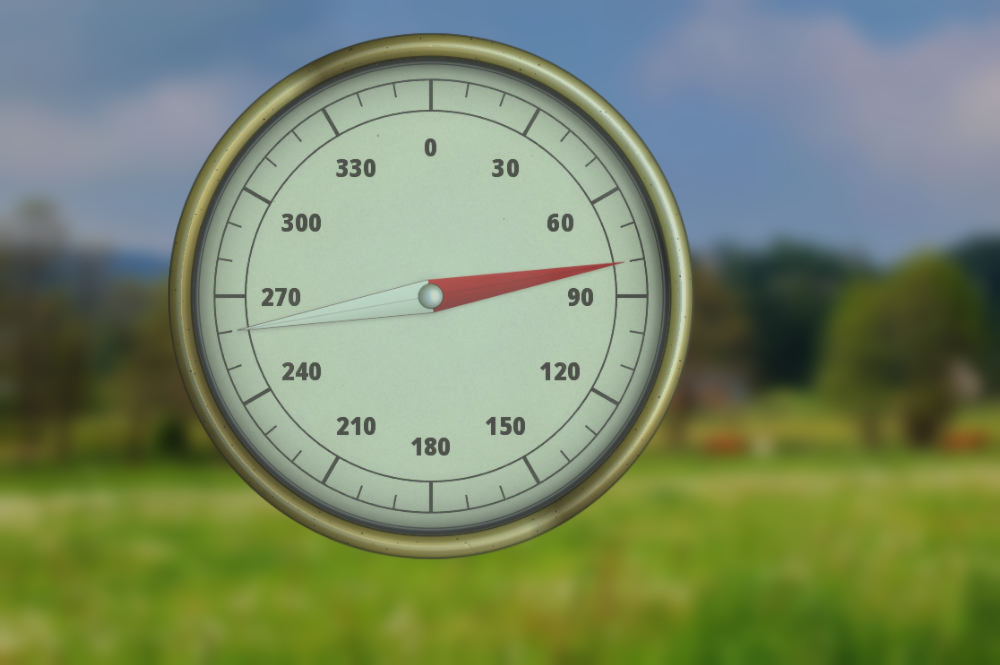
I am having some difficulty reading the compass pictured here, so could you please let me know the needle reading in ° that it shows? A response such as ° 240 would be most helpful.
° 80
